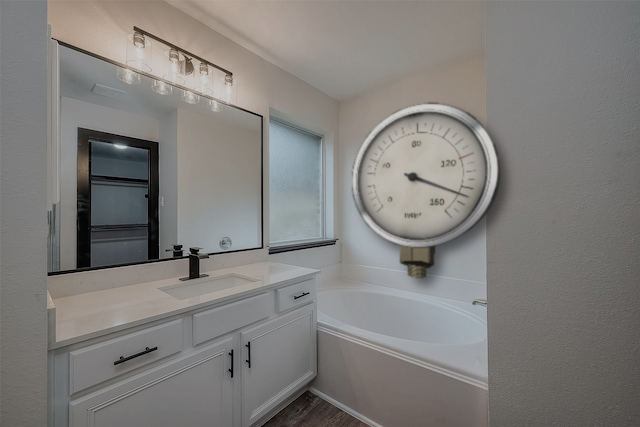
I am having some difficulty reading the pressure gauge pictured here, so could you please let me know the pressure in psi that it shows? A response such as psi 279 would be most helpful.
psi 145
